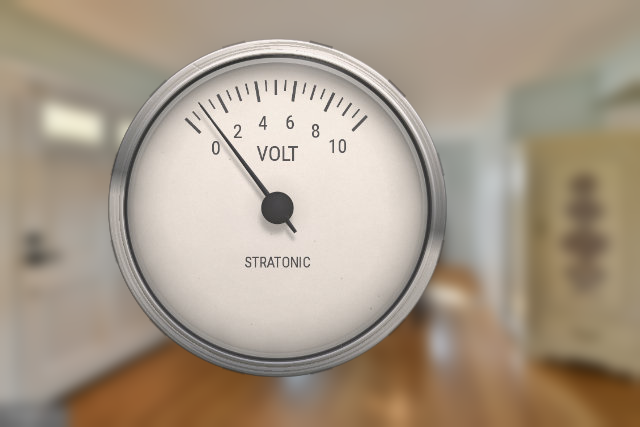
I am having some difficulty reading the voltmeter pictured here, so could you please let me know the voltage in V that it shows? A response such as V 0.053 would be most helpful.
V 1
